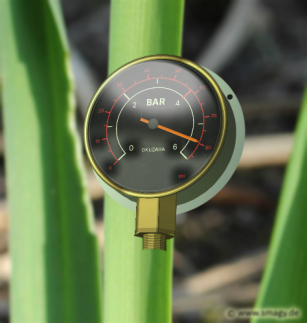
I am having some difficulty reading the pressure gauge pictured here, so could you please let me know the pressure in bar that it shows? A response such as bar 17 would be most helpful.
bar 5.5
